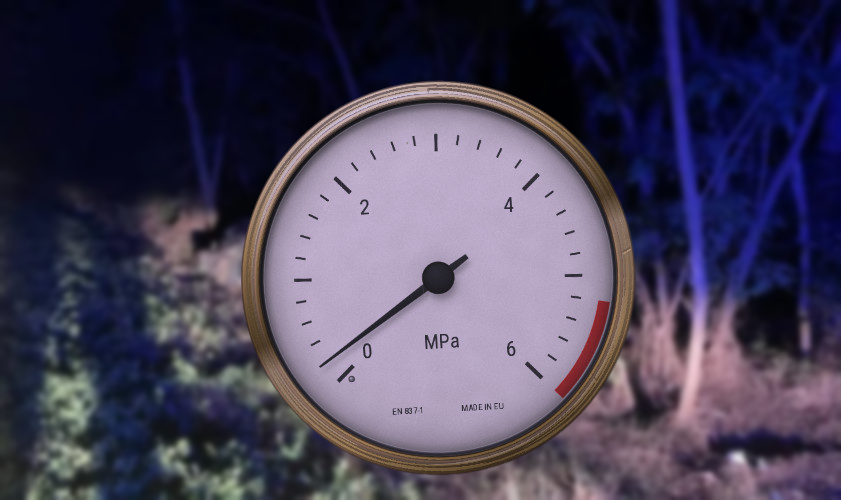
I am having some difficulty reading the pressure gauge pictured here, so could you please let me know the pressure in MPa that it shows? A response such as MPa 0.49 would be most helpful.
MPa 0.2
